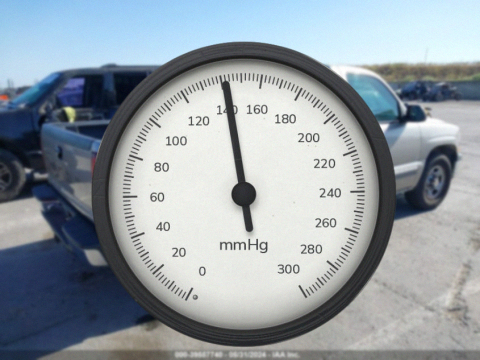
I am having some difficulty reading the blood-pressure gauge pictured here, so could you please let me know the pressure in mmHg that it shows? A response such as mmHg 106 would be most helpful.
mmHg 142
